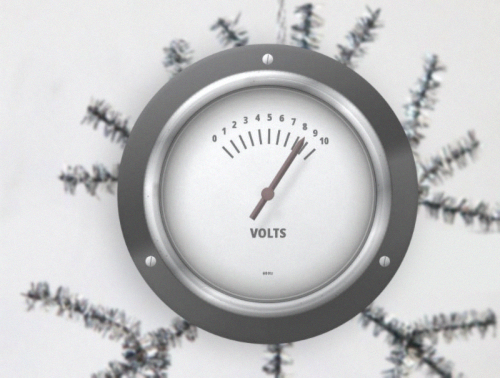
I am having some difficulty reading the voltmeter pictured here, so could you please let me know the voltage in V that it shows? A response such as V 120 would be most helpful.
V 8.5
